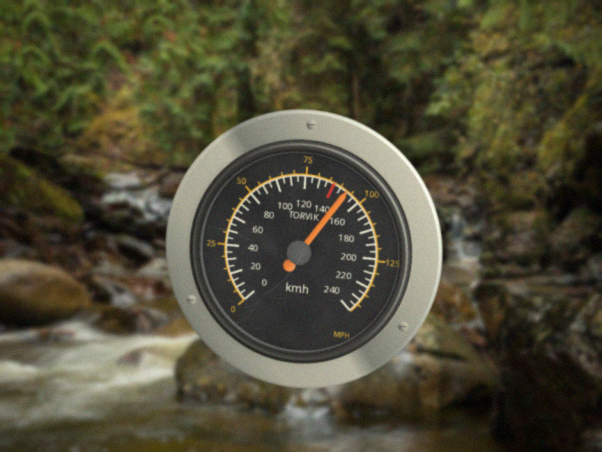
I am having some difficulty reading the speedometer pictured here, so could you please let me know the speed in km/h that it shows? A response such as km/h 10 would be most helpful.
km/h 150
